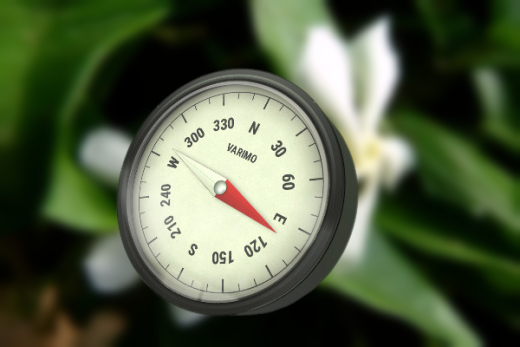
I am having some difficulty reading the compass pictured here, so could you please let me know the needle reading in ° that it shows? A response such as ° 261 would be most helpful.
° 100
